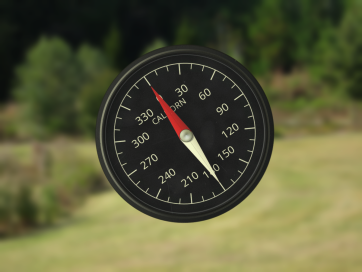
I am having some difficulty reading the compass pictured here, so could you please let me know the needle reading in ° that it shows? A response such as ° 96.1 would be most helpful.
° 0
